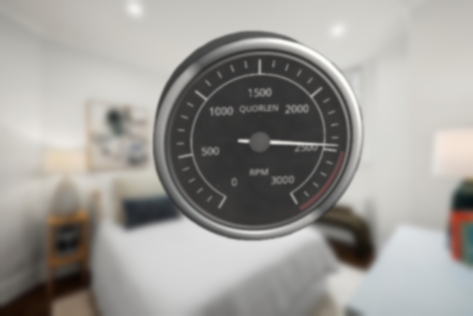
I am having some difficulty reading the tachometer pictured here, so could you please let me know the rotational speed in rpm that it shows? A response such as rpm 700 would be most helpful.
rpm 2450
